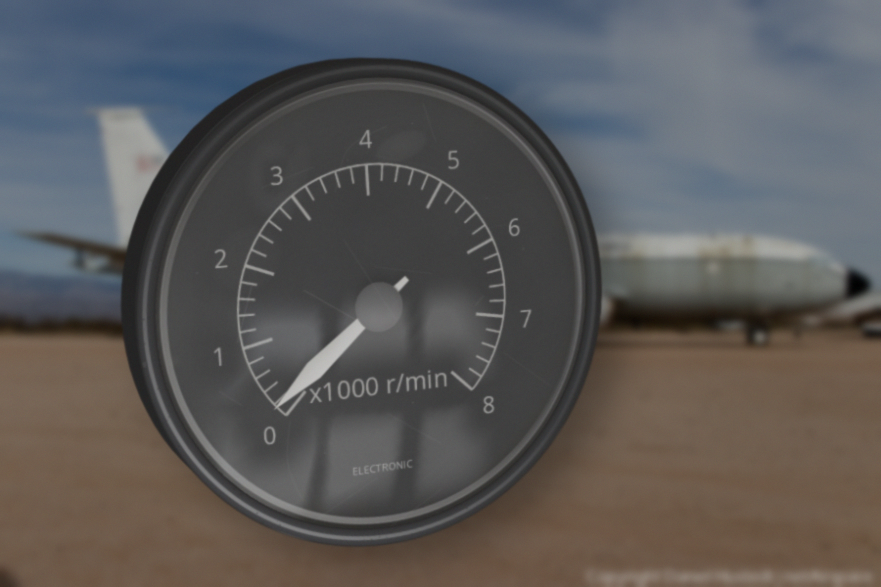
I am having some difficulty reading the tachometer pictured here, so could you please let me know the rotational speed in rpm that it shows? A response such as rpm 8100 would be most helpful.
rpm 200
